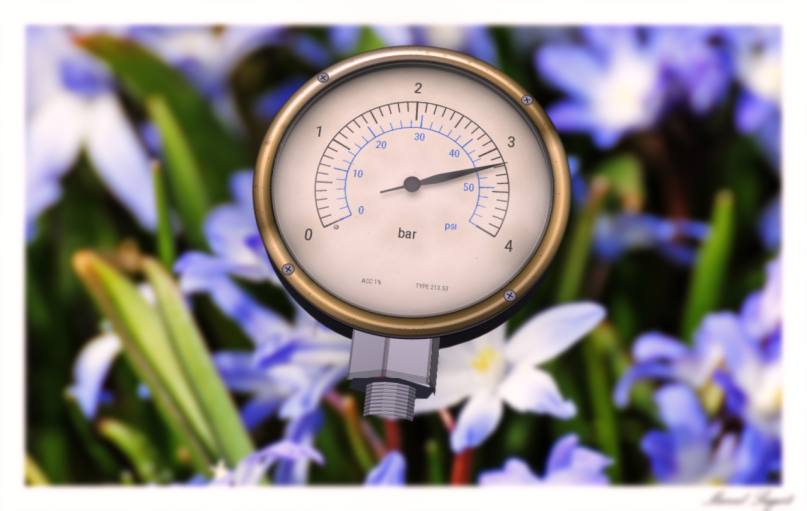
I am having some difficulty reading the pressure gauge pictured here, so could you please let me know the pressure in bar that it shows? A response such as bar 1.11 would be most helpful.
bar 3.2
